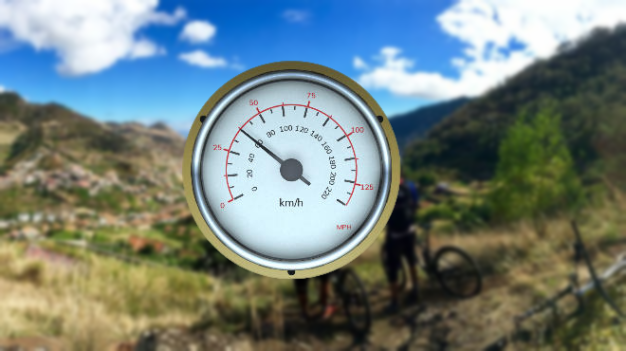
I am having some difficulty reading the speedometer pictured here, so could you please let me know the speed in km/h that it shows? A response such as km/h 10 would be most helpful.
km/h 60
